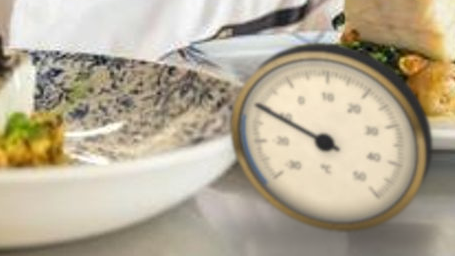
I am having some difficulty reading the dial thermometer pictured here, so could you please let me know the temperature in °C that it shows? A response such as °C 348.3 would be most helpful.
°C -10
